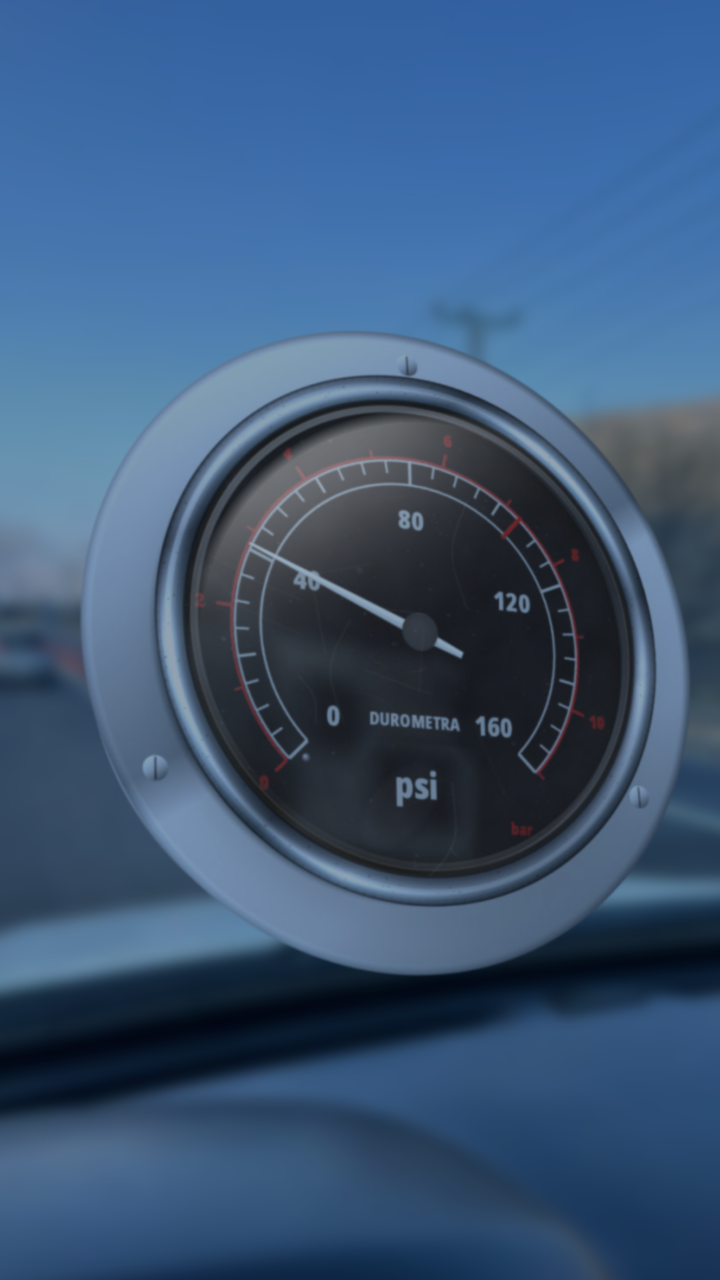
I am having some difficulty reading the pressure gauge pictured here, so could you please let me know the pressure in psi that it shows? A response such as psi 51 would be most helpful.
psi 40
